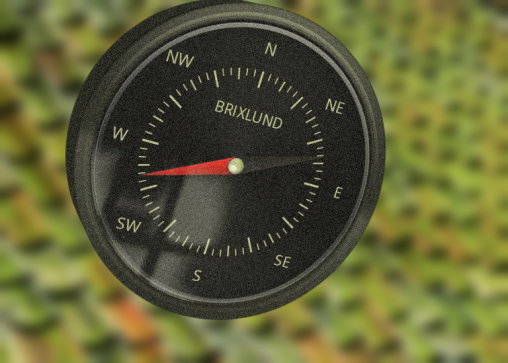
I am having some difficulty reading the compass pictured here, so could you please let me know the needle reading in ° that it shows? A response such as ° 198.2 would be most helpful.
° 250
